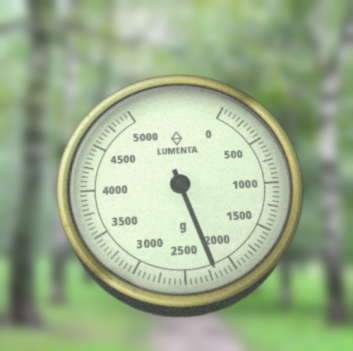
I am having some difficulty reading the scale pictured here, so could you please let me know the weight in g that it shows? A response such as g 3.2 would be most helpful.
g 2200
